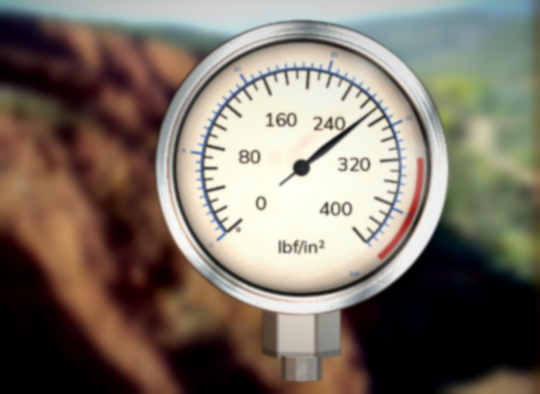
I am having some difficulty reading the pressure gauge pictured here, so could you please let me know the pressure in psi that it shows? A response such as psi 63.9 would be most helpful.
psi 270
